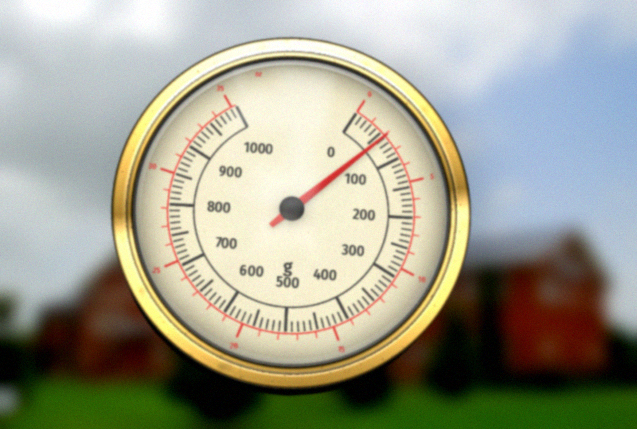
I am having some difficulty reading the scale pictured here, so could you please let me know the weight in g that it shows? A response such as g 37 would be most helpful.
g 60
